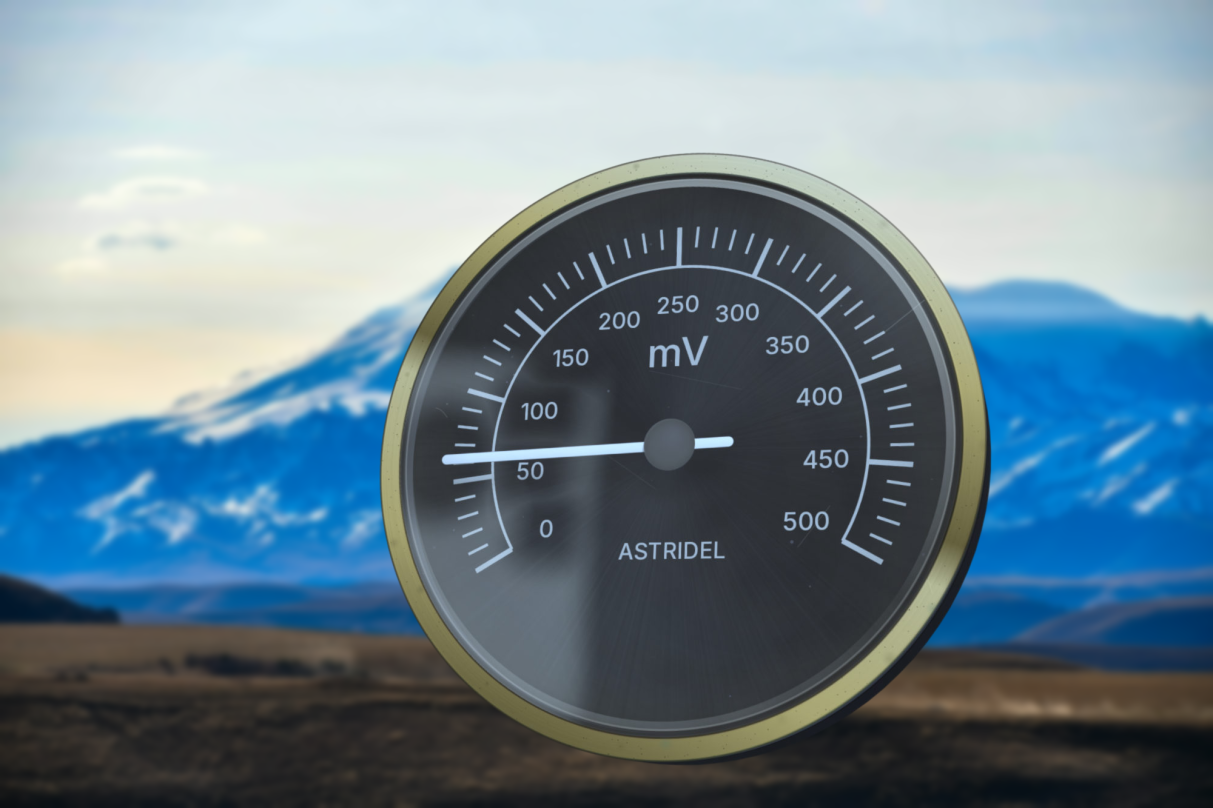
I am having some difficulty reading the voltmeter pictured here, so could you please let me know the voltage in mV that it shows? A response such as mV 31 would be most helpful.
mV 60
